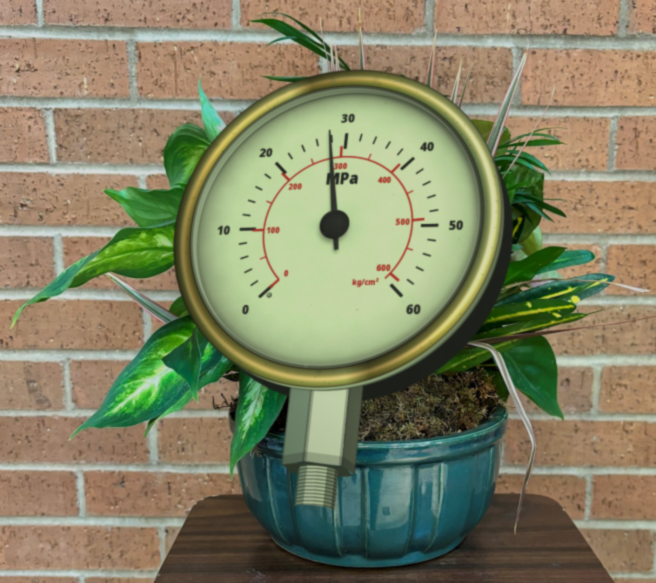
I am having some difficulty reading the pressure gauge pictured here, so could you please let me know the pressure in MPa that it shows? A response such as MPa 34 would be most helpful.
MPa 28
